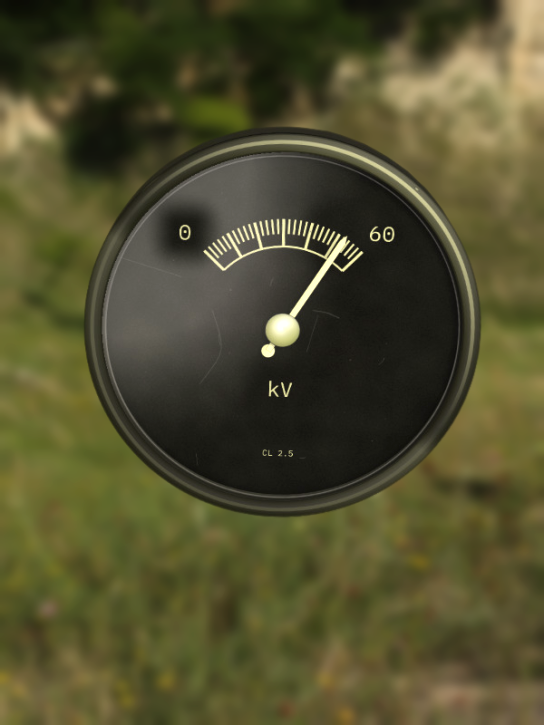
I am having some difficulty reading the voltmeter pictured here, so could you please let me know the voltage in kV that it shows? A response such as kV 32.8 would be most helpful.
kV 52
